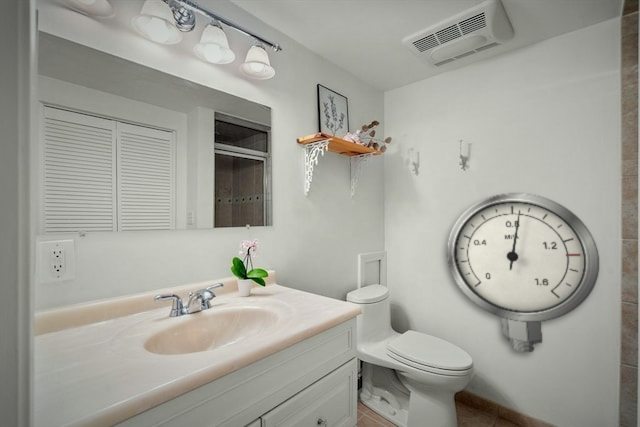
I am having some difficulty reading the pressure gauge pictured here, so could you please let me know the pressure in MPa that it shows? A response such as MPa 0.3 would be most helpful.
MPa 0.85
